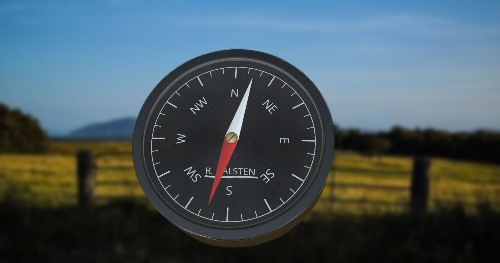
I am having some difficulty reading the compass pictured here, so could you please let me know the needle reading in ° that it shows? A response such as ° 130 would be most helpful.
° 195
